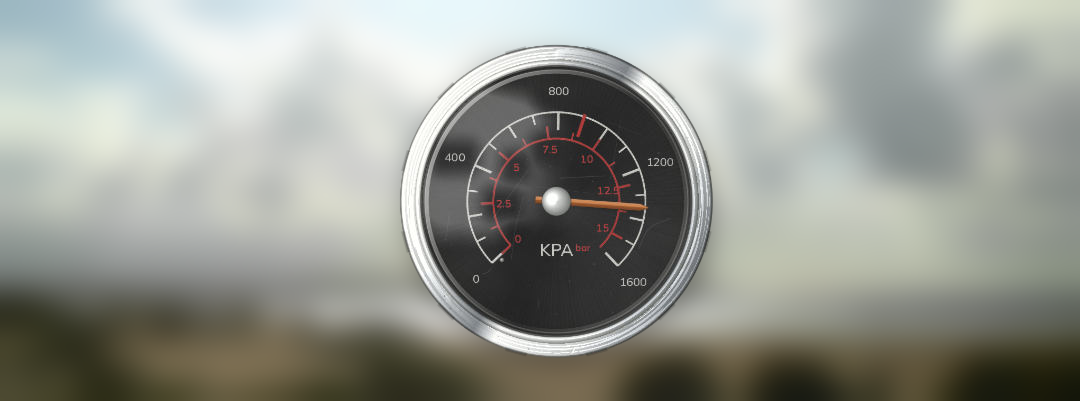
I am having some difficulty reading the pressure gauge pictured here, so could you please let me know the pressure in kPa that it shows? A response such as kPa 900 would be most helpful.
kPa 1350
